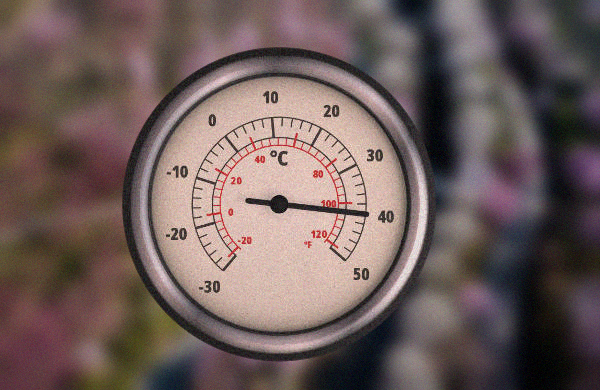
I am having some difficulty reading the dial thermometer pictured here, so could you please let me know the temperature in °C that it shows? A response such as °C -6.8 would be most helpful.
°C 40
